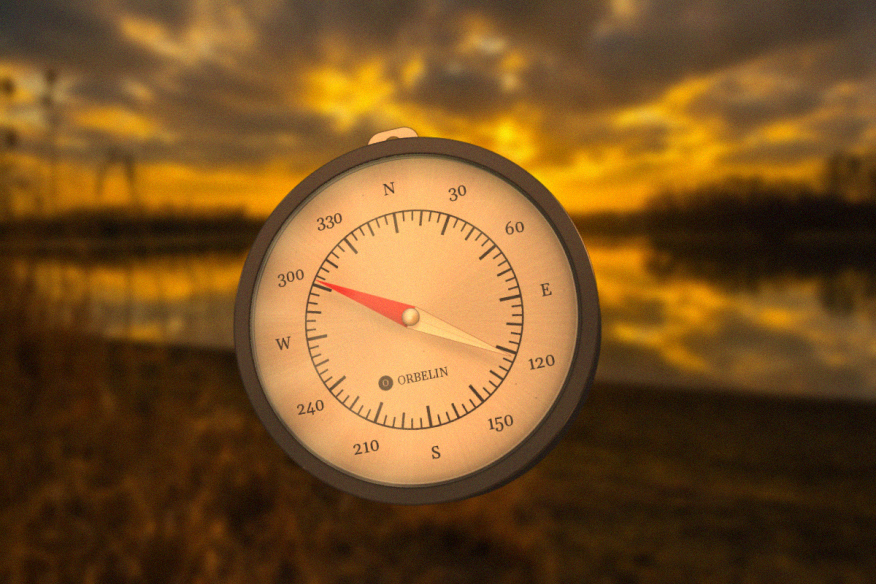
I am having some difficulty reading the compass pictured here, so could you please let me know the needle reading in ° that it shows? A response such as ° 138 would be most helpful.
° 302.5
